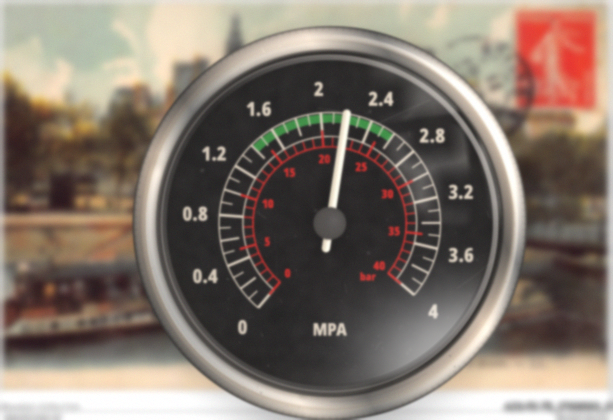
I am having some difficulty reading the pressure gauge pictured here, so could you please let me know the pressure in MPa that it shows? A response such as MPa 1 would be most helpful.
MPa 2.2
